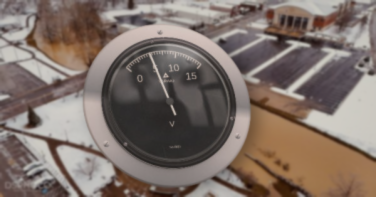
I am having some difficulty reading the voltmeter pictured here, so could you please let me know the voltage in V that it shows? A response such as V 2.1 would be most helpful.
V 5
